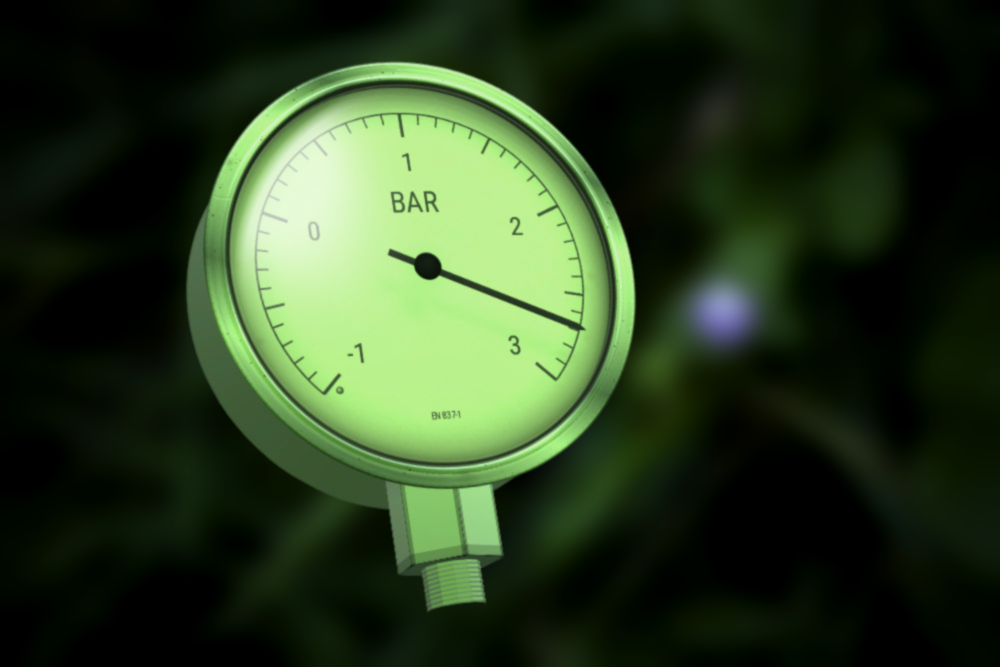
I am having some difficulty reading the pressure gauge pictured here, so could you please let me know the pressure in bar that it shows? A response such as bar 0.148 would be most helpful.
bar 2.7
